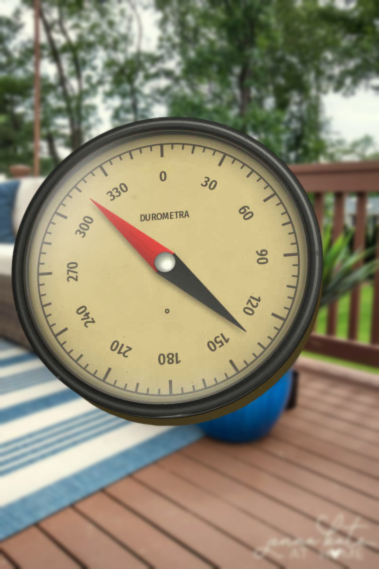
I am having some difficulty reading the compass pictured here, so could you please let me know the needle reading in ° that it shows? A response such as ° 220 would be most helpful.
° 315
